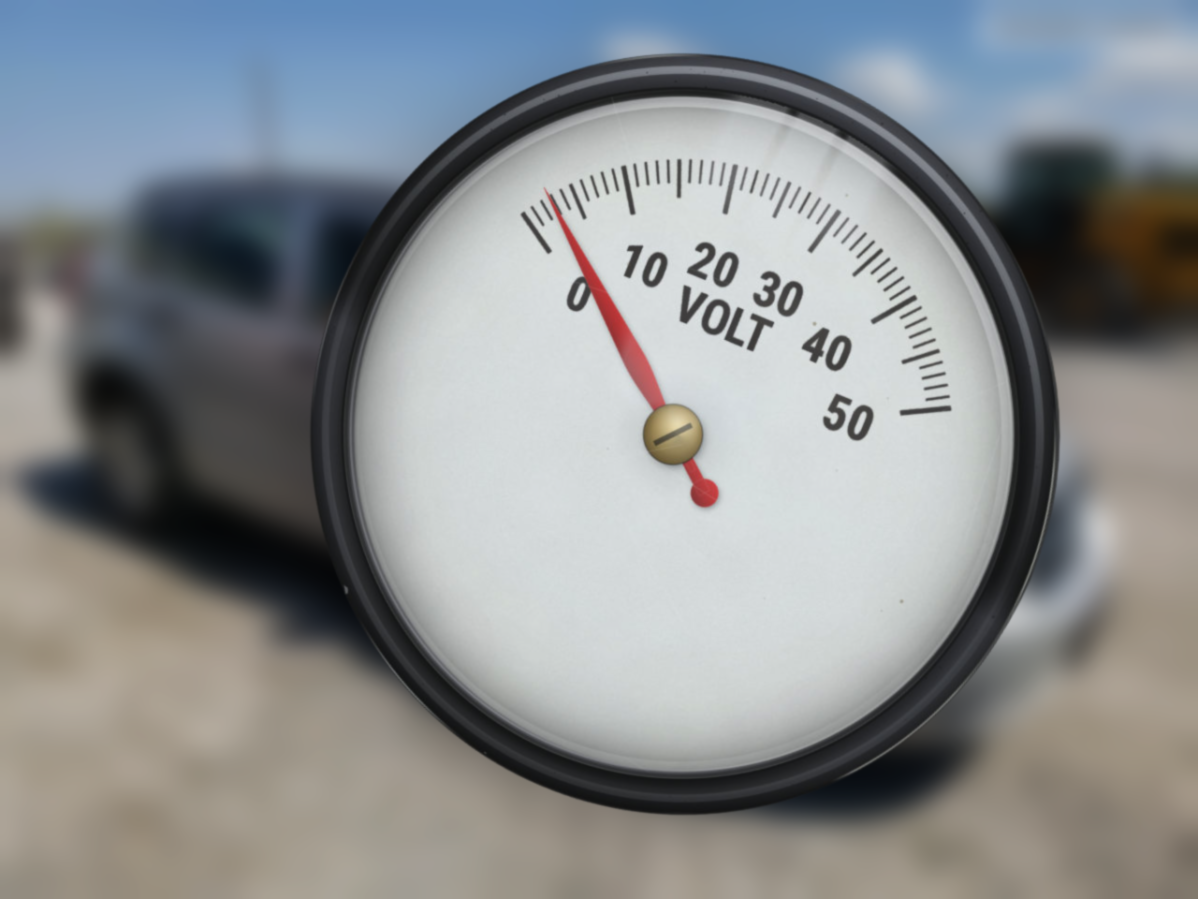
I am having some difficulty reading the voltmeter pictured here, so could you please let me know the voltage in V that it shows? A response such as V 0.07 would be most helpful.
V 3
